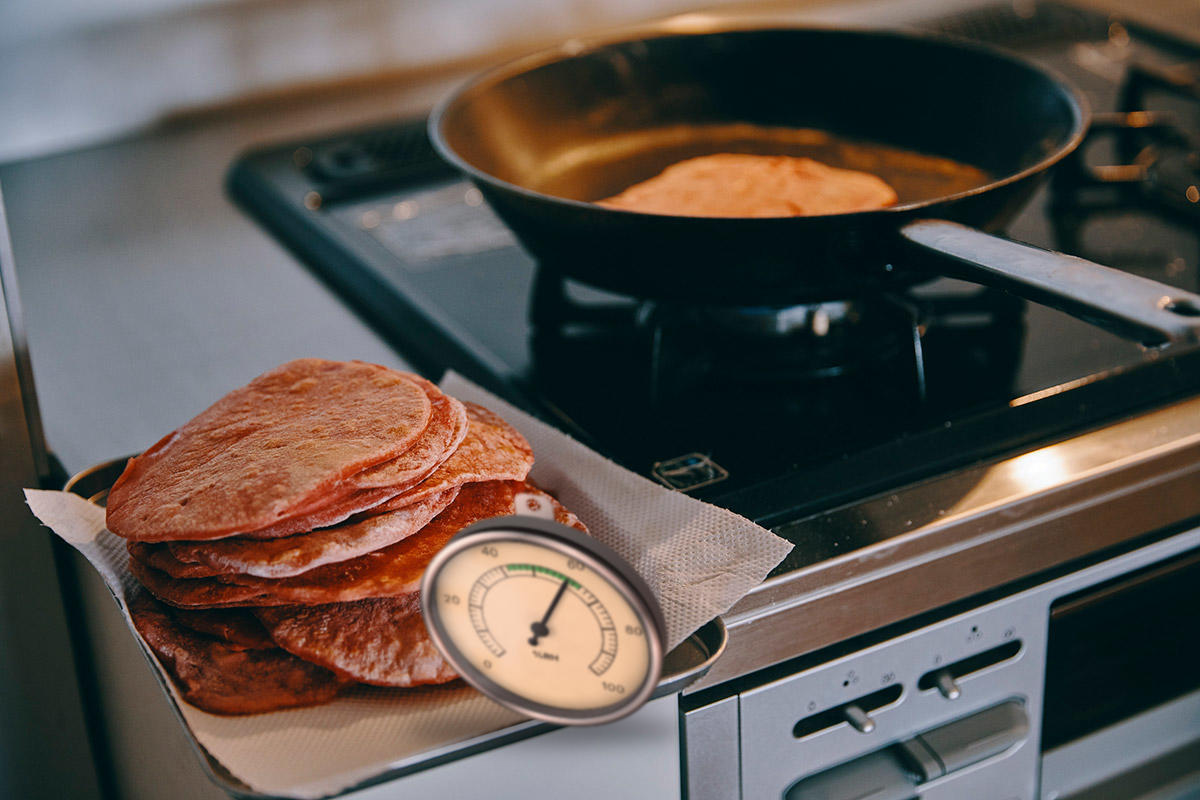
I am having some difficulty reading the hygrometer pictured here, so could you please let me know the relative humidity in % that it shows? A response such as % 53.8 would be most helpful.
% 60
